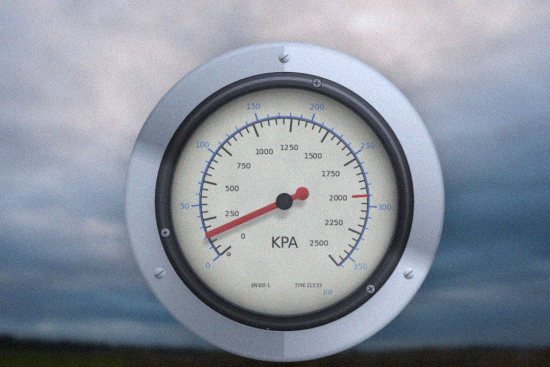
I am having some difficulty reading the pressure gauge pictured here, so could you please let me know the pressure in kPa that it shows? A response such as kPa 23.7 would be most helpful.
kPa 150
